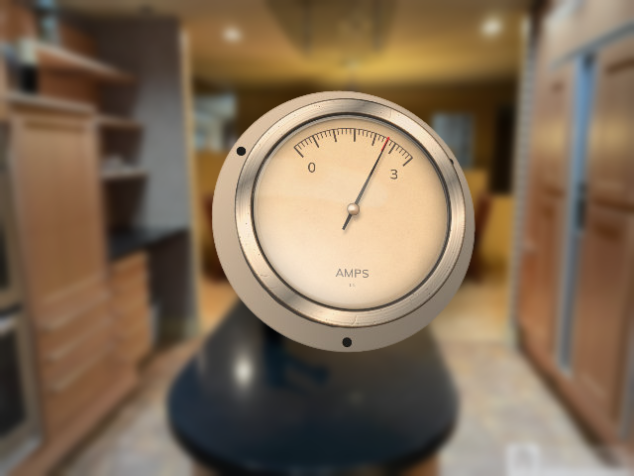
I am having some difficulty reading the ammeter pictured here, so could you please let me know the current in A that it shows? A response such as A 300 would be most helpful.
A 2.3
